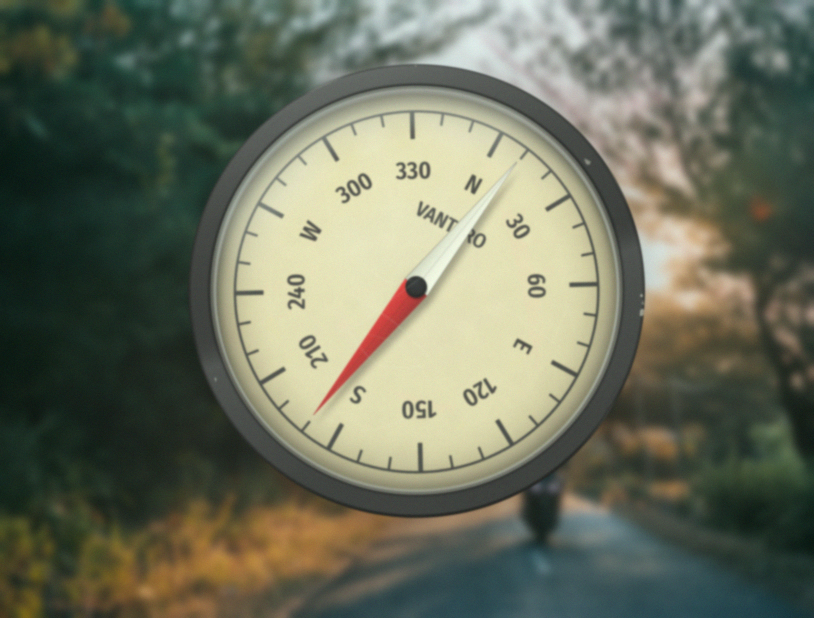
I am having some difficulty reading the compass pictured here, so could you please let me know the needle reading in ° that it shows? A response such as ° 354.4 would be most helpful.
° 190
